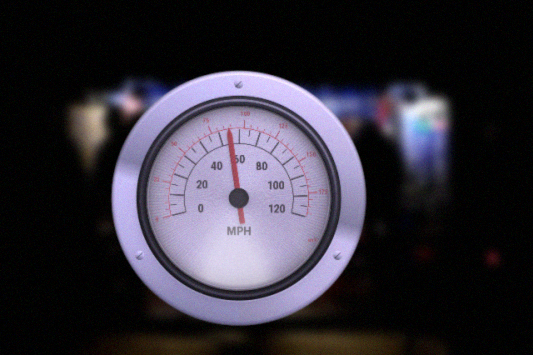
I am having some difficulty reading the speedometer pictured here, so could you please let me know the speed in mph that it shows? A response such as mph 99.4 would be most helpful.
mph 55
